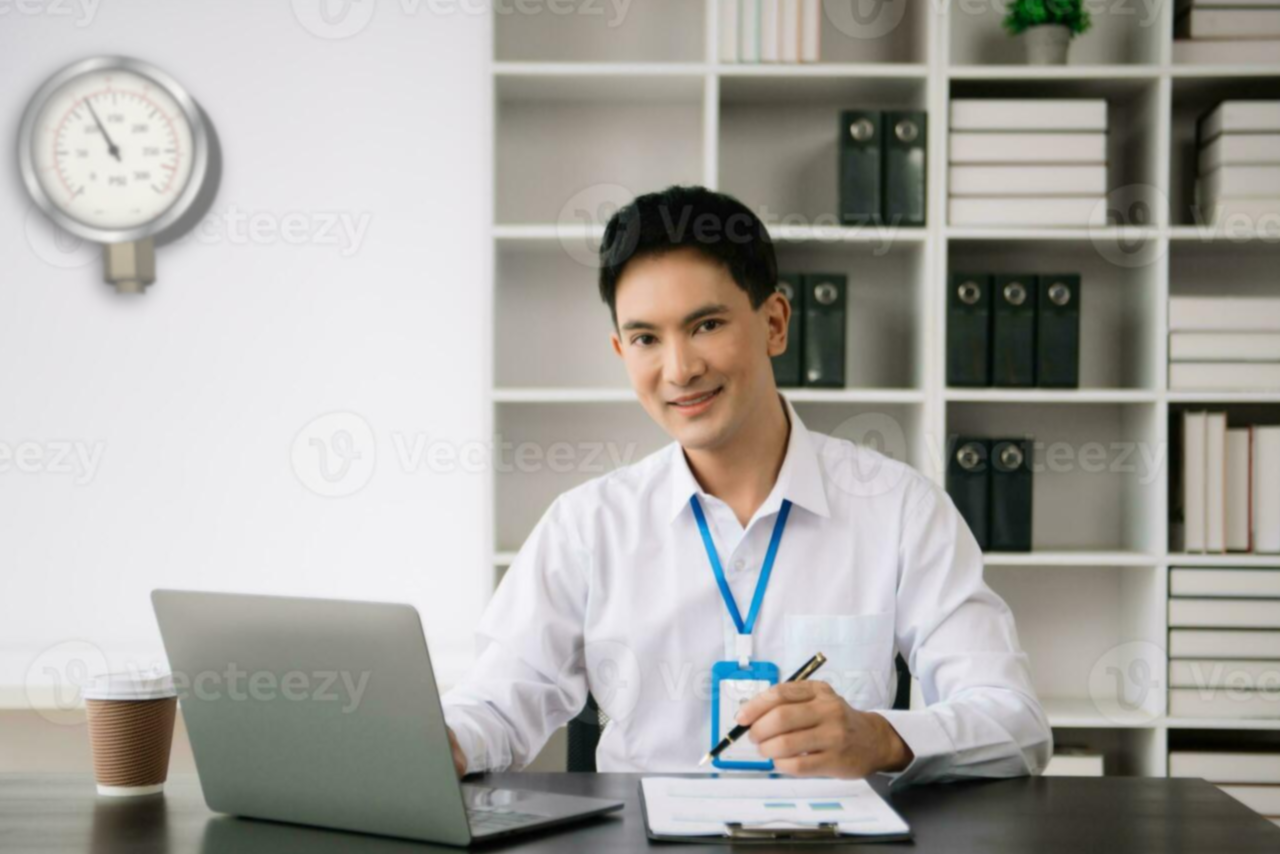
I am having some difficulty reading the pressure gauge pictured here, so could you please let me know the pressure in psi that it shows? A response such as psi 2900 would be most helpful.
psi 120
